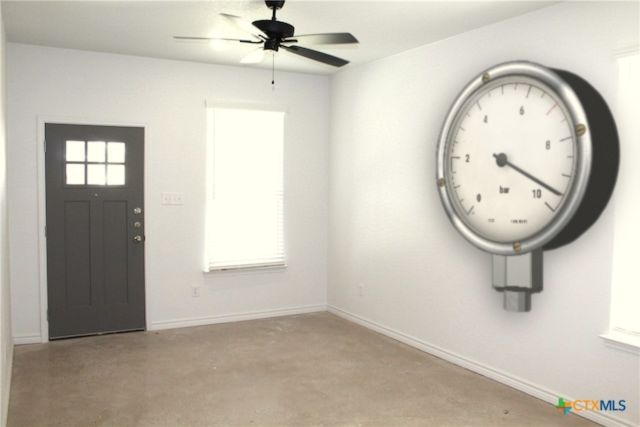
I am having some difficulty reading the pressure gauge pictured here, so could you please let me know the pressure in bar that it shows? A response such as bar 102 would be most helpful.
bar 9.5
